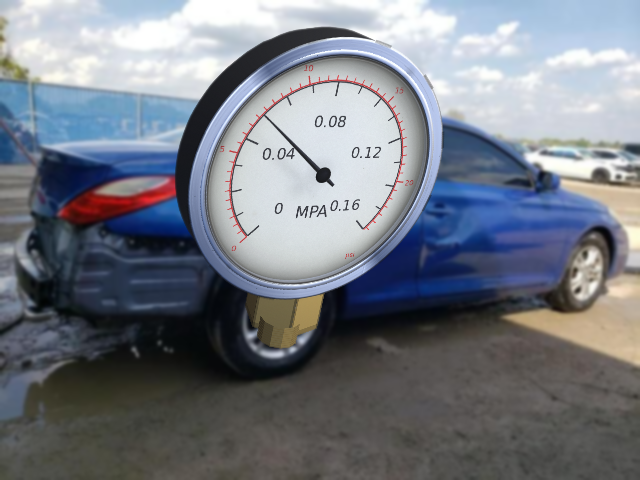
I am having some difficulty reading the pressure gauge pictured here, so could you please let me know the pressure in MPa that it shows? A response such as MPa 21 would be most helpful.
MPa 0.05
